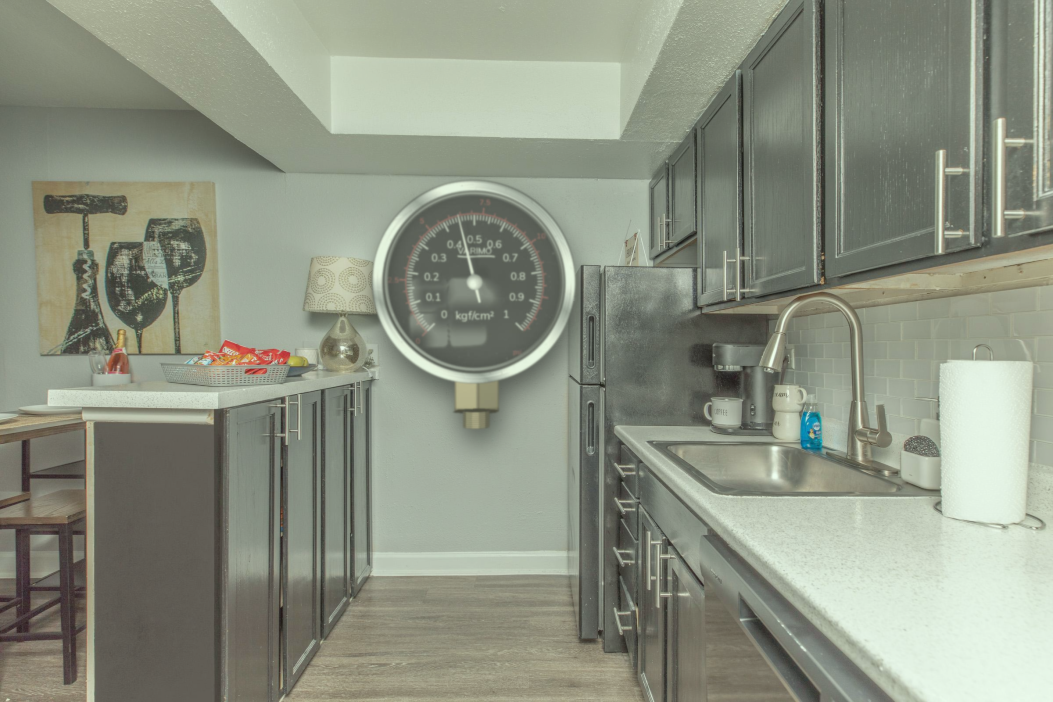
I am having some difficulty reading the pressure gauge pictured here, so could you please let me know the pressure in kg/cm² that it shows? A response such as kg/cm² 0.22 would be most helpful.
kg/cm² 0.45
